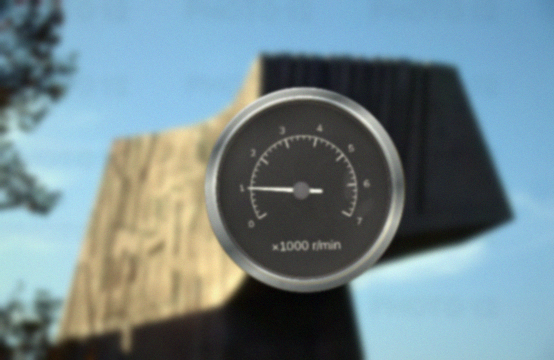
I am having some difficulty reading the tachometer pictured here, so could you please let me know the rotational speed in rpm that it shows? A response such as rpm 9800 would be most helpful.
rpm 1000
